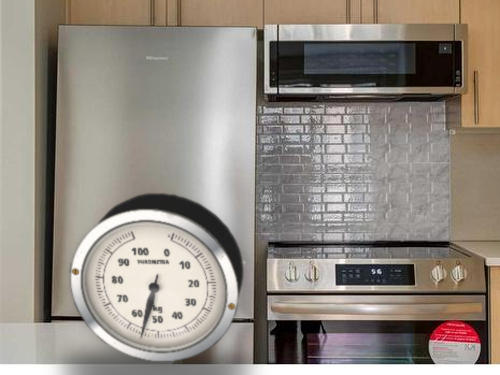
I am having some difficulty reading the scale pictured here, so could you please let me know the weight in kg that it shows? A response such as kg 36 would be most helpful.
kg 55
